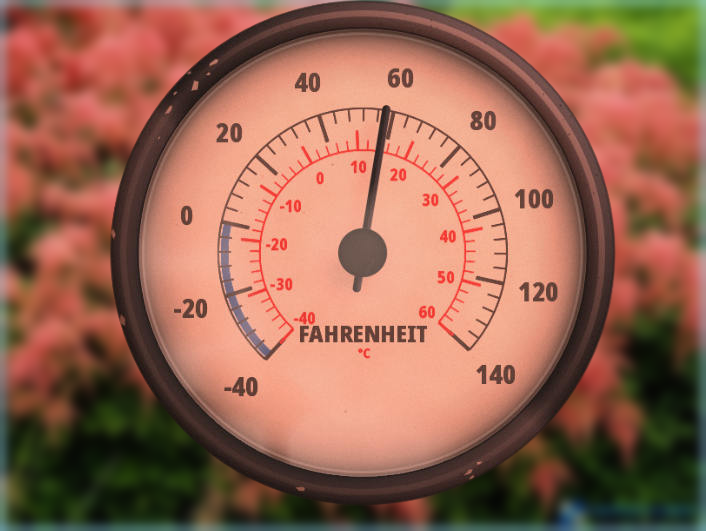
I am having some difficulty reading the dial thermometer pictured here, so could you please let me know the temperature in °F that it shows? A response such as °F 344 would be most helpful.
°F 58
